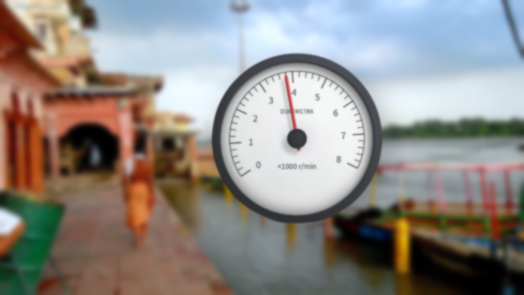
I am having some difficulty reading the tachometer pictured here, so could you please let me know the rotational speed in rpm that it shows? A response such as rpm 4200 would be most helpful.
rpm 3800
